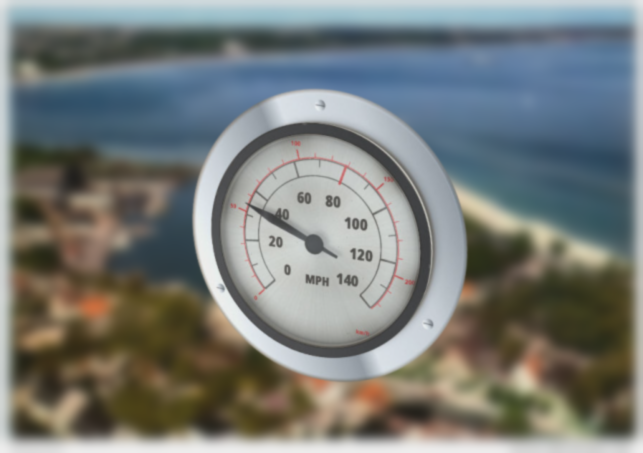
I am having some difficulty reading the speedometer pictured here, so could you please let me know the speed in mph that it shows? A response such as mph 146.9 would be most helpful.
mph 35
